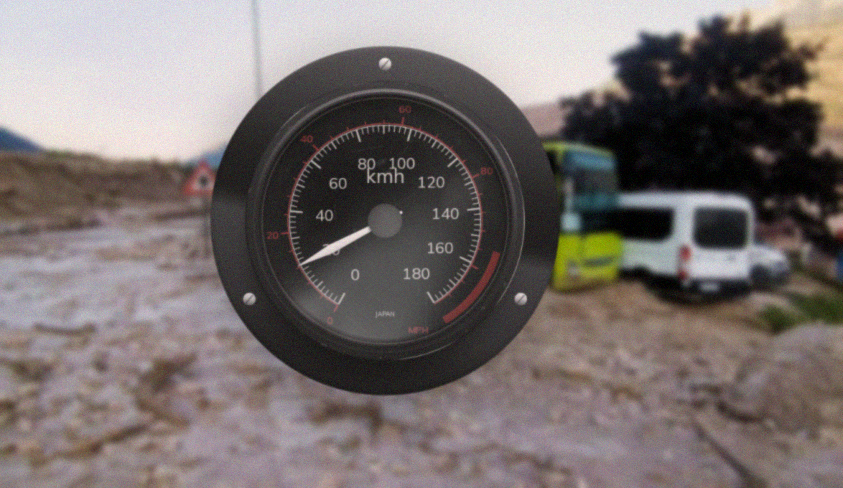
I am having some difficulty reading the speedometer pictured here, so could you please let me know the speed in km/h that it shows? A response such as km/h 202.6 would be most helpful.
km/h 20
